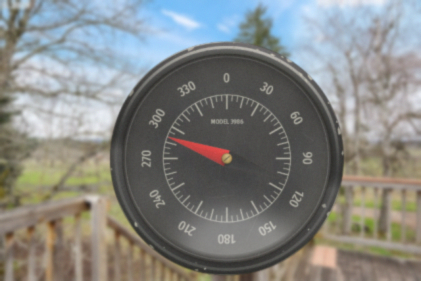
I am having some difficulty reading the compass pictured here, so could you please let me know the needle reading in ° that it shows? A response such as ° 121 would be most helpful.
° 290
